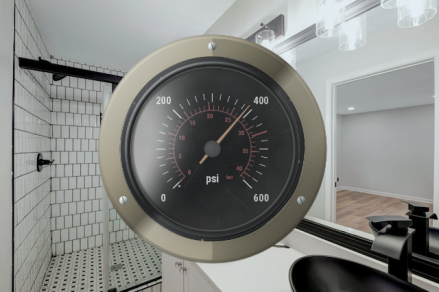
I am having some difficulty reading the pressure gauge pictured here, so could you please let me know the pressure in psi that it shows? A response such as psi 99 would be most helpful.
psi 390
